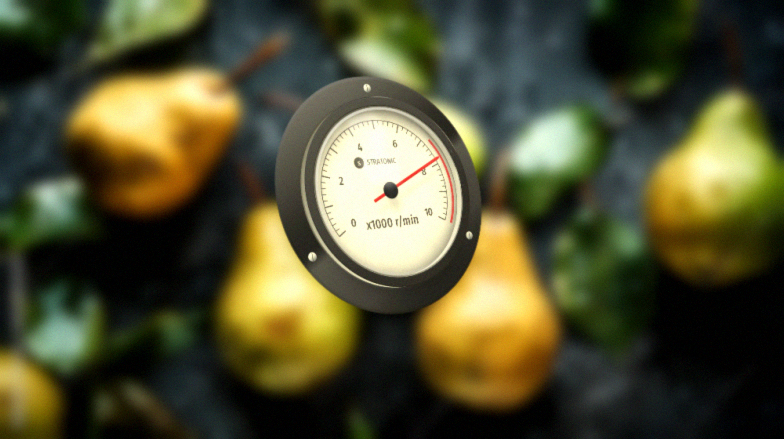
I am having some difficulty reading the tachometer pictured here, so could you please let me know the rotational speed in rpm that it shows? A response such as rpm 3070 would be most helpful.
rpm 7800
